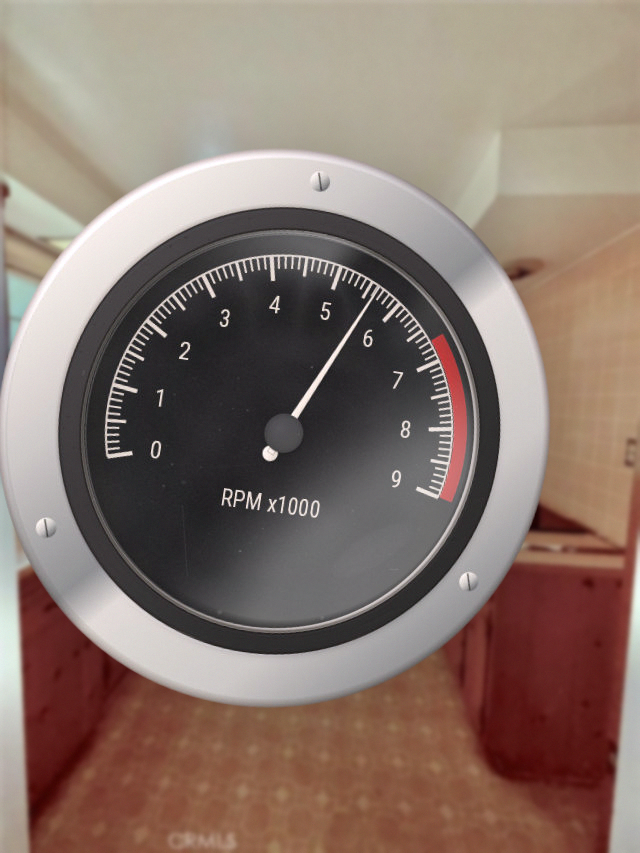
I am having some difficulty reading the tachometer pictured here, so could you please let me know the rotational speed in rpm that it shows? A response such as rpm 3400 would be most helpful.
rpm 5600
